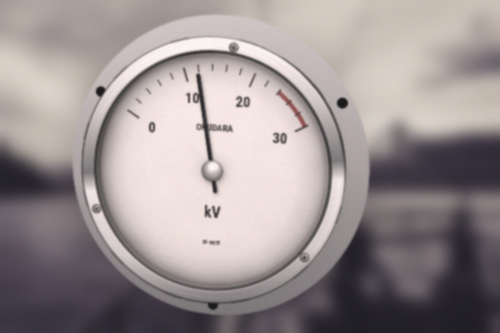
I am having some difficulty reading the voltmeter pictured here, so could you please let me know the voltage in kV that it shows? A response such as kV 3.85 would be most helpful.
kV 12
